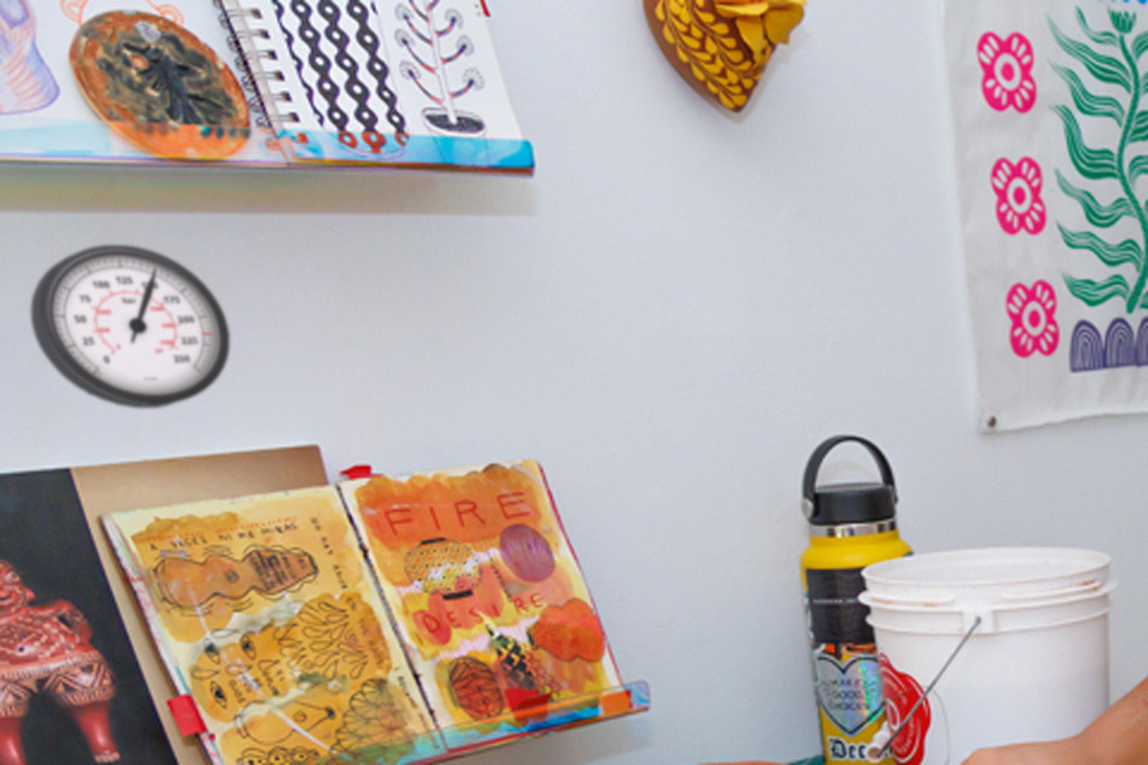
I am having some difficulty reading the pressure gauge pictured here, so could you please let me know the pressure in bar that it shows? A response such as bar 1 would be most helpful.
bar 150
